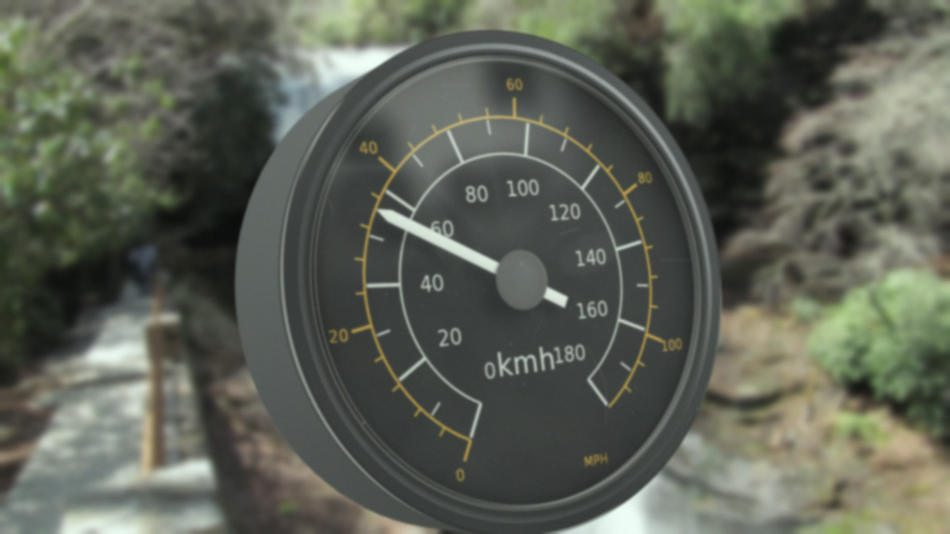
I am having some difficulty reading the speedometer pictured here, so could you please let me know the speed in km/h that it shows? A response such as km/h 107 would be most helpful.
km/h 55
